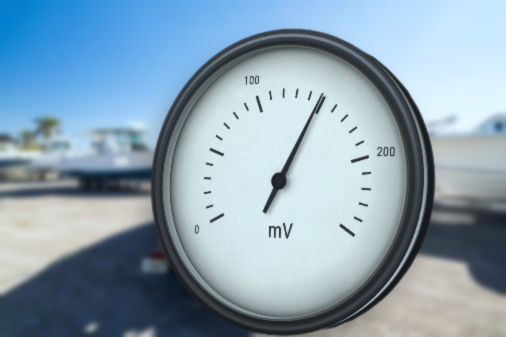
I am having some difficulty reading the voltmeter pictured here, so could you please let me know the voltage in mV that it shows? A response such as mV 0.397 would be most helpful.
mV 150
